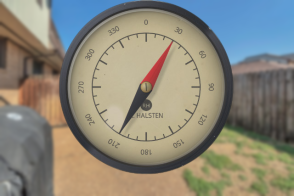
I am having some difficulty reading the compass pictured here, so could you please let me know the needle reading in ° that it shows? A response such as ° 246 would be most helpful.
° 30
